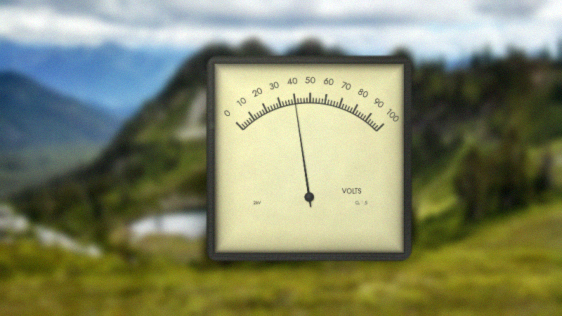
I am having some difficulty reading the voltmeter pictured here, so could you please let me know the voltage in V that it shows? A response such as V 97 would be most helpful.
V 40
